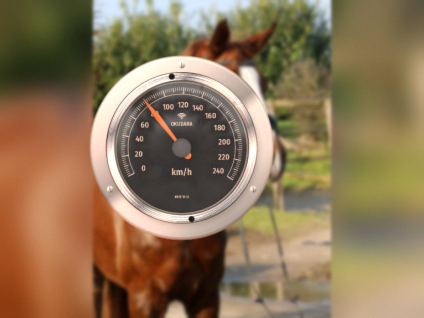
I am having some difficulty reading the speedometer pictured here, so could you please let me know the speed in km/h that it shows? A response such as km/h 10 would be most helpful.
km/h 80
